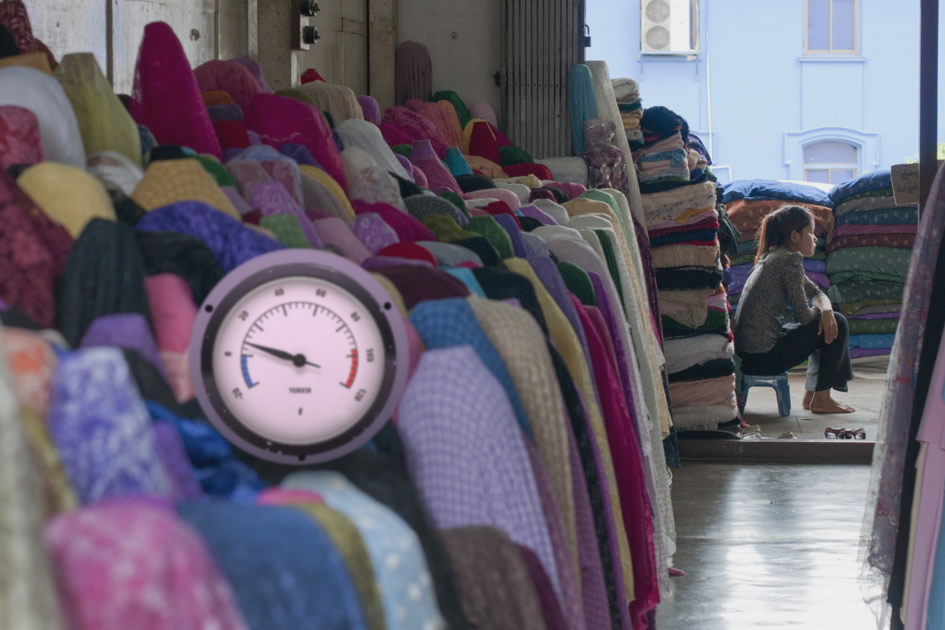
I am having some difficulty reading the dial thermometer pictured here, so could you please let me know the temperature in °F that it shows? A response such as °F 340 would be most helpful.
°F 8
